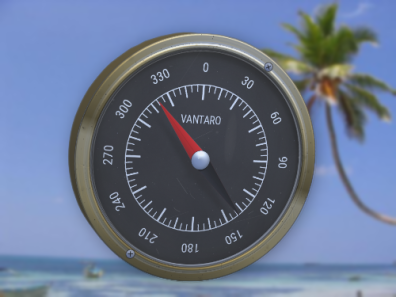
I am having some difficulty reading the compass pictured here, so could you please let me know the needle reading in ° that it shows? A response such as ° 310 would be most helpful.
° 320
